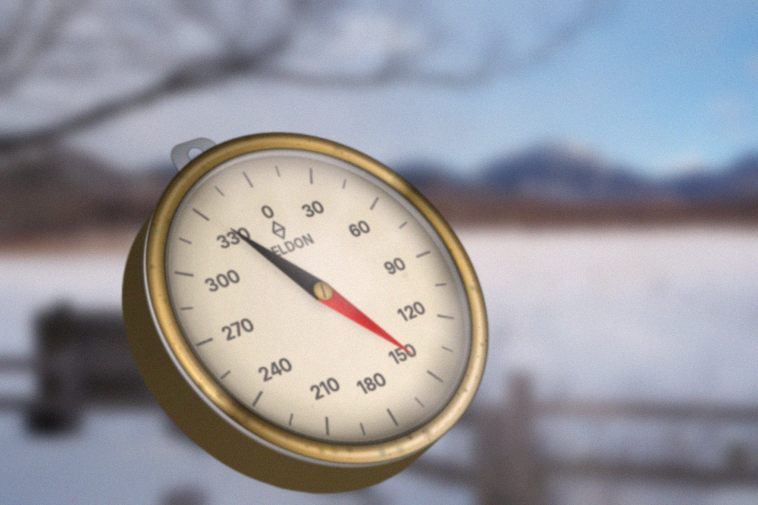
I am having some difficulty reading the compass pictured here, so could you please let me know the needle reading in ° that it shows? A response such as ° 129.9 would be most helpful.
° 150
